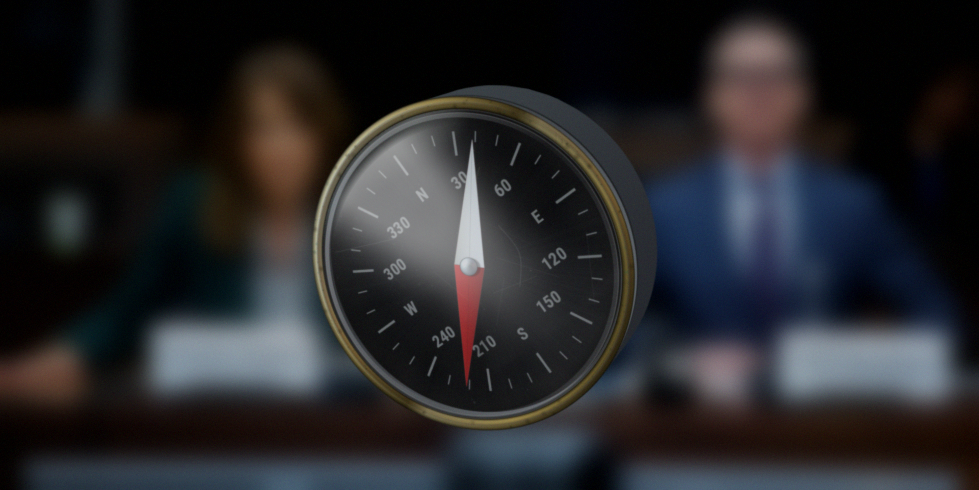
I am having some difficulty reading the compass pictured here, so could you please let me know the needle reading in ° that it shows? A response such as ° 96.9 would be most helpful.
° 220
